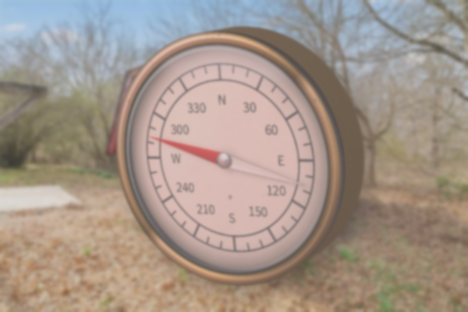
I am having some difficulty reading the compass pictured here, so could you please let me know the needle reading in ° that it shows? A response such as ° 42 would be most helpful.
° 285
